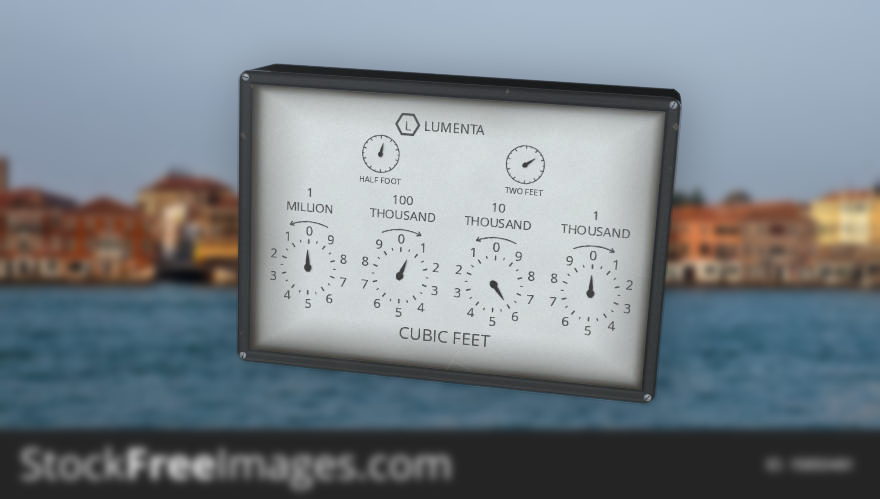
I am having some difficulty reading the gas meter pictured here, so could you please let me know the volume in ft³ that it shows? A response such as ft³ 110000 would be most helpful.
ft³ 6000
